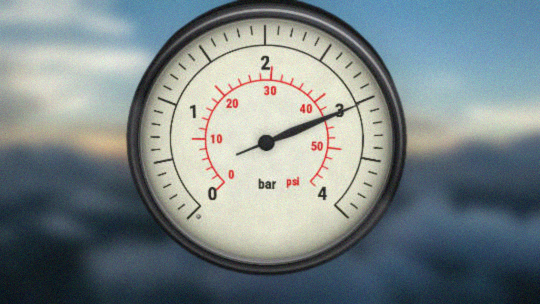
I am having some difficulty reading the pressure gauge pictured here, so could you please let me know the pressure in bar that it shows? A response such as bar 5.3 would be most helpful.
bar 3
